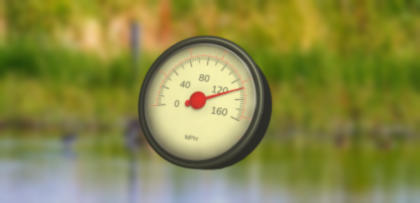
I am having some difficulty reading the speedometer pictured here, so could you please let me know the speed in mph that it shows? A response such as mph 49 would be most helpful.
mph 130
